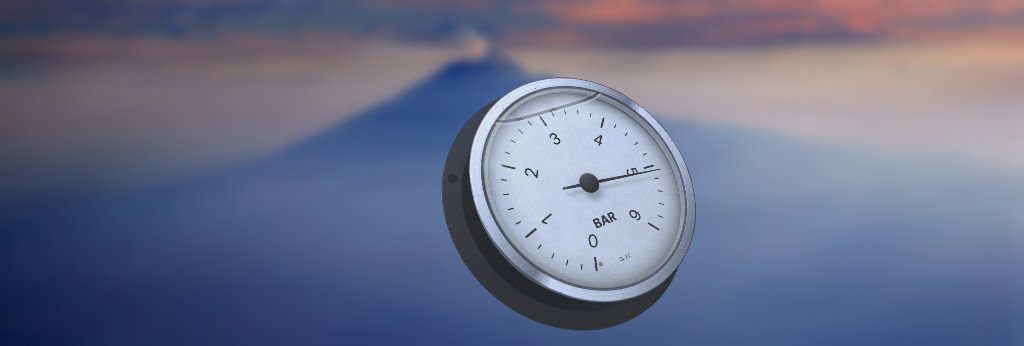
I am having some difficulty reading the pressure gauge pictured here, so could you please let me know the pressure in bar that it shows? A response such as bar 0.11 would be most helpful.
bar 5.1
